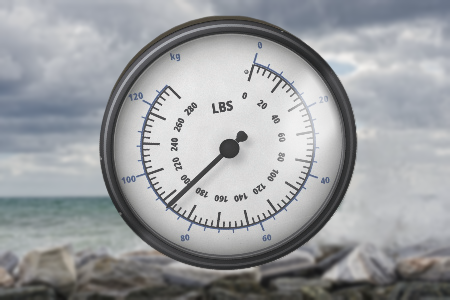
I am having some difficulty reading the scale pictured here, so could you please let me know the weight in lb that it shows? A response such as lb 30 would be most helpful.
lb 196
